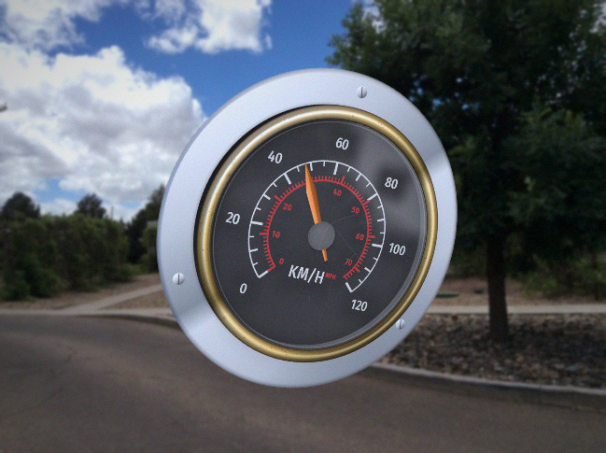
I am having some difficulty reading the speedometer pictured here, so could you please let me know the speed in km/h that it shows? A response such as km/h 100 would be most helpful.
km/h 47.5
